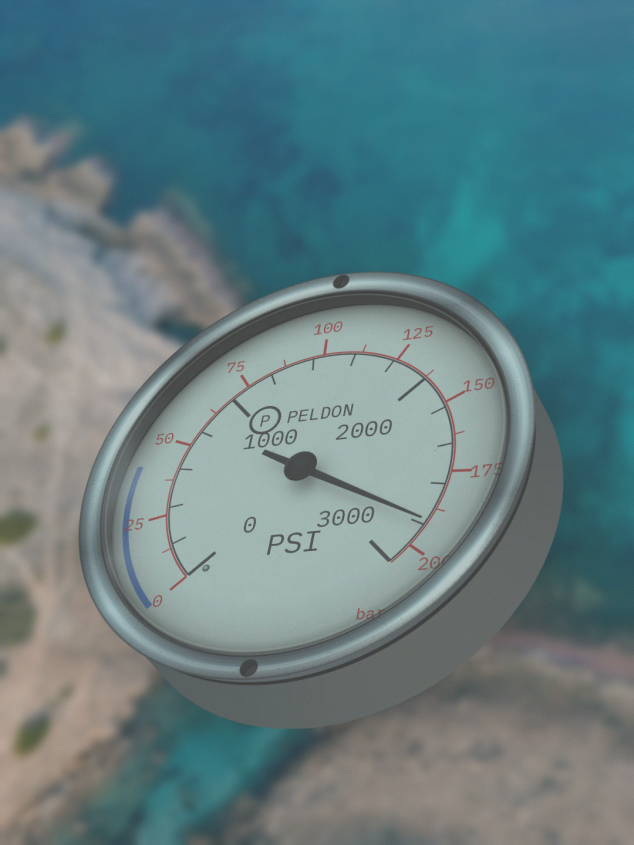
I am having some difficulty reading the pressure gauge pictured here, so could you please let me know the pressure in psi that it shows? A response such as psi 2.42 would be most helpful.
psi 2800
